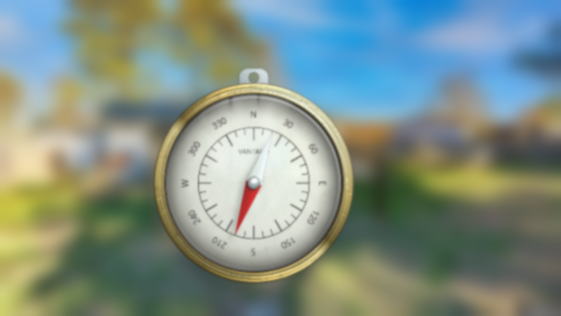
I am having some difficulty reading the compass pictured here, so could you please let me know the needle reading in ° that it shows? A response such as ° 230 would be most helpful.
° 200
